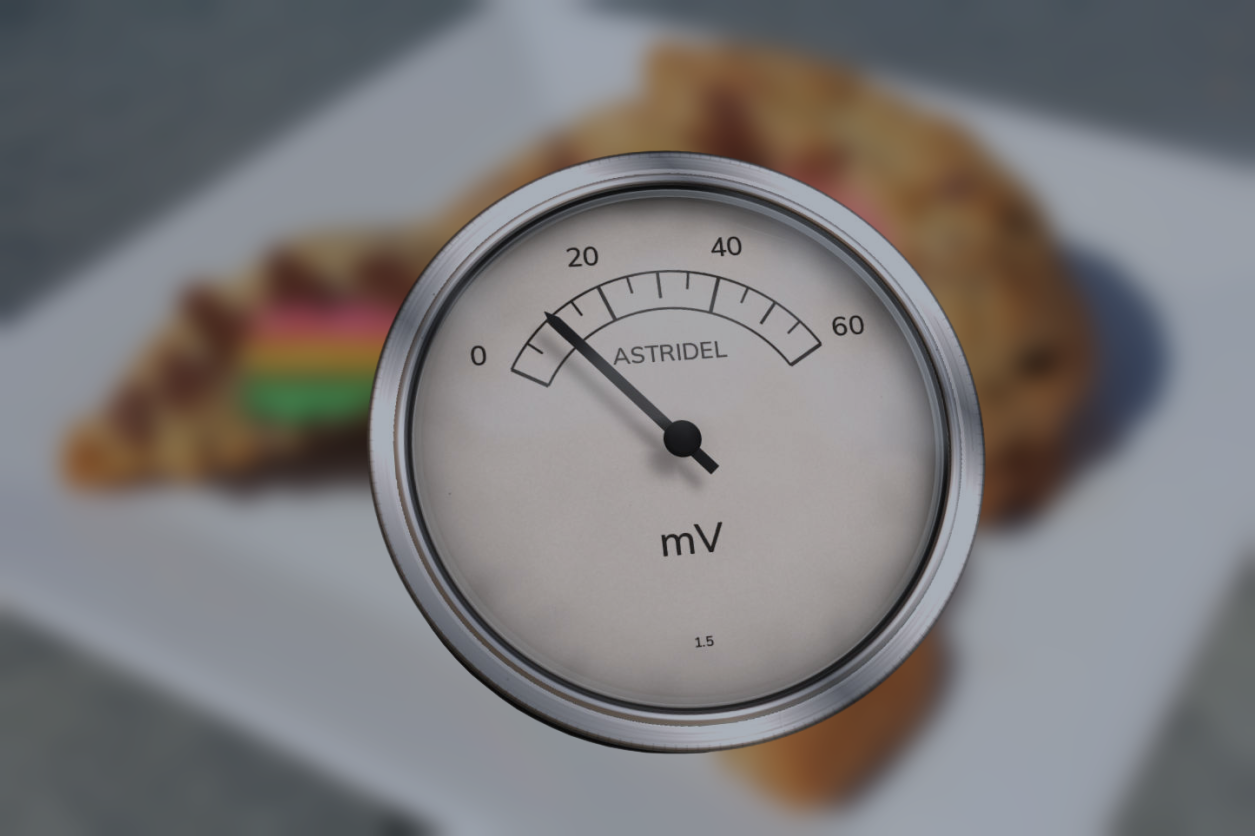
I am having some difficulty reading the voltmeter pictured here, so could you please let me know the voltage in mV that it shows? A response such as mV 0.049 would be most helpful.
mV 10
